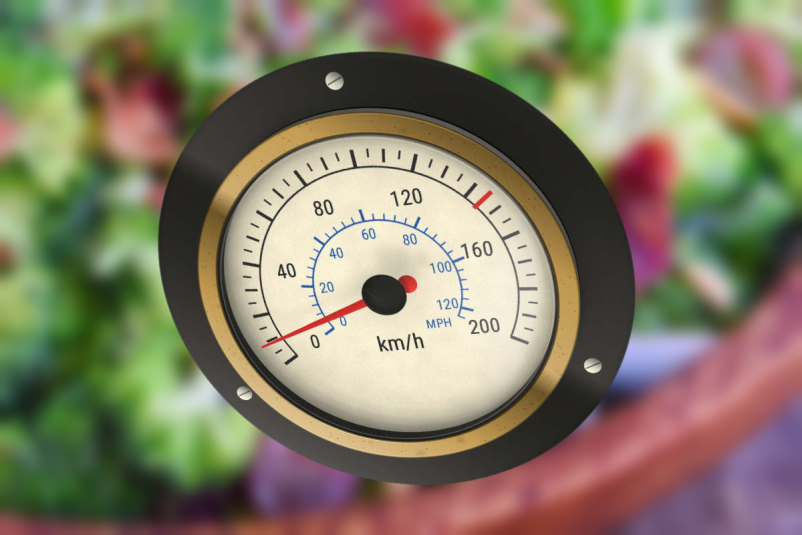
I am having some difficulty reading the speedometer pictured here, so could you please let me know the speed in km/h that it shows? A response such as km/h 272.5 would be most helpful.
km/h 10
